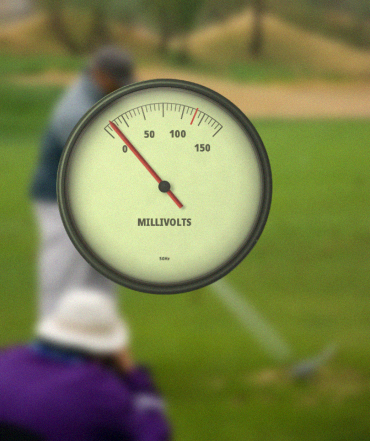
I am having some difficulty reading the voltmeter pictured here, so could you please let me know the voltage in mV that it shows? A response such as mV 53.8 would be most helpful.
mV 10
